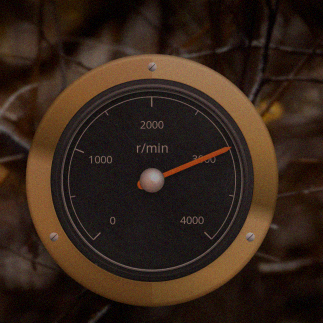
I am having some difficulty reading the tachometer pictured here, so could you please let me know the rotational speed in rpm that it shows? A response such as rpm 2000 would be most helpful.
rpm 3000
